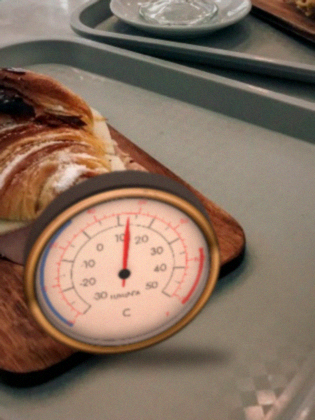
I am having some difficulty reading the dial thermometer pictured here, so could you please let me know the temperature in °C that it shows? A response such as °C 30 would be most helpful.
°C 12.5
